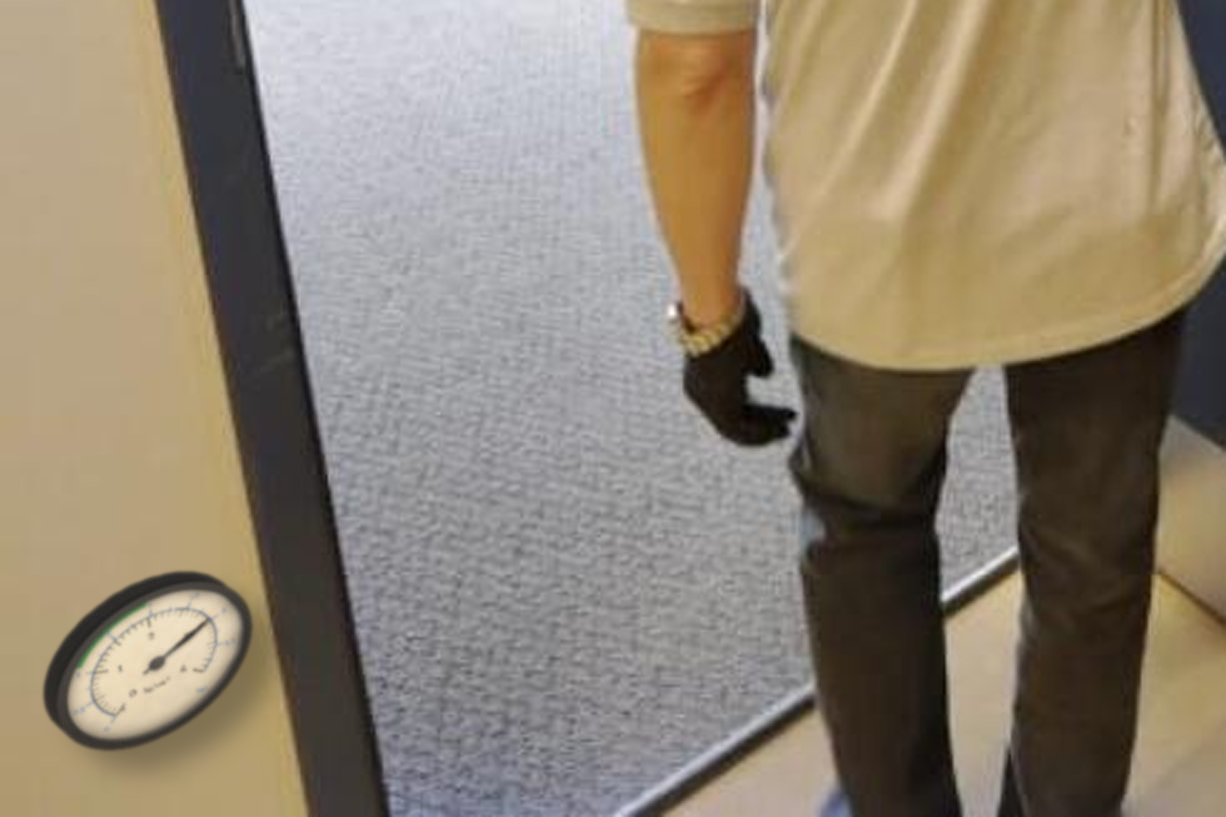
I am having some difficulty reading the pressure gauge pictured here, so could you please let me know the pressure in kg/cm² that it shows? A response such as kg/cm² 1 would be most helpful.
kg/cm² 3
